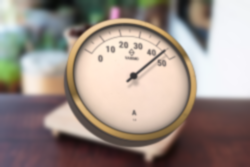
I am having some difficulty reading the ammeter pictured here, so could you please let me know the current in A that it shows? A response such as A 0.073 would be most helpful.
A 45
